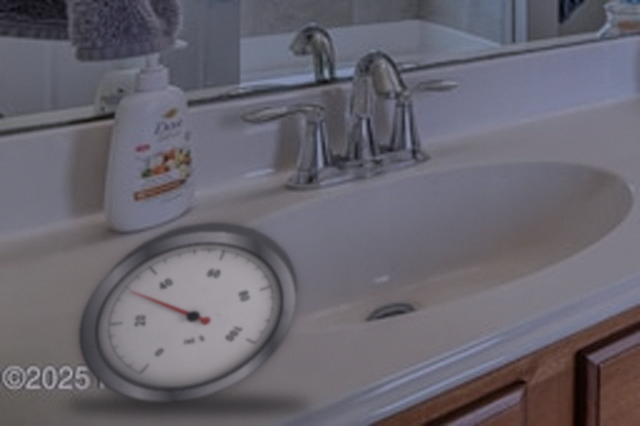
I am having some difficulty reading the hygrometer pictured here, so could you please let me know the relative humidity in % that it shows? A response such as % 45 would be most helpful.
% 32
